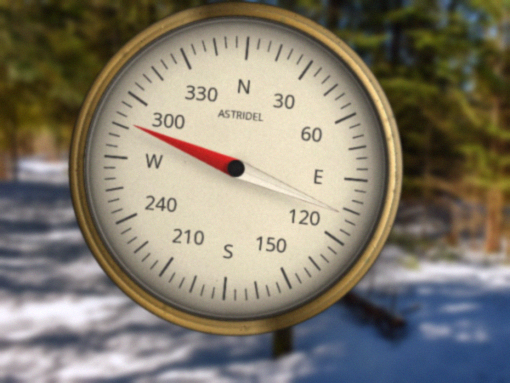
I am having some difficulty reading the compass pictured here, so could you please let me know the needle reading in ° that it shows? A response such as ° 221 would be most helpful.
° 287.5
